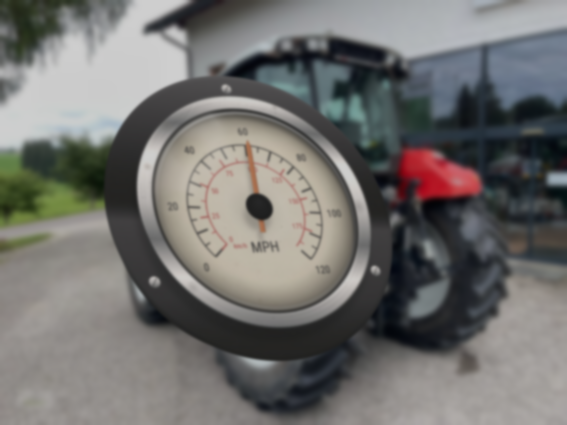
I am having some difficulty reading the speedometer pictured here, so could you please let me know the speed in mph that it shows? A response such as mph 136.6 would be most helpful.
mph 60
